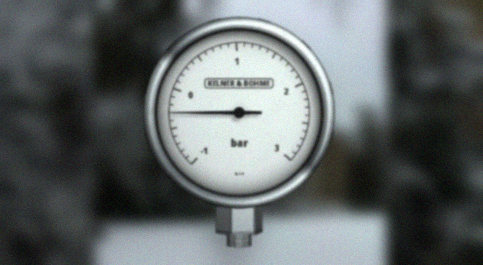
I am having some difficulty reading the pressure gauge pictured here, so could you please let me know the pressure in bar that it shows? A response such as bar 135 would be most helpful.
bar -0.3
